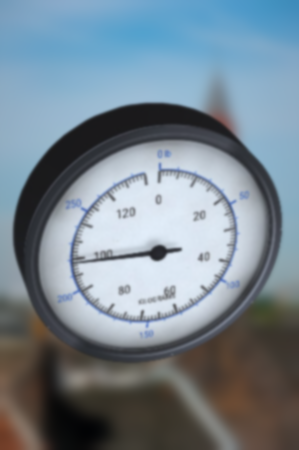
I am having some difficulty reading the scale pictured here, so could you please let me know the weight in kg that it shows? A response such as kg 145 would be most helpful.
kg 100
